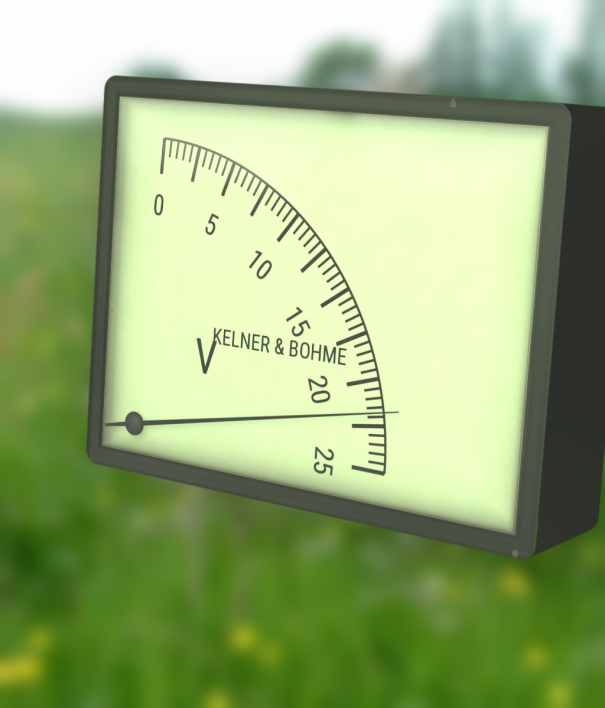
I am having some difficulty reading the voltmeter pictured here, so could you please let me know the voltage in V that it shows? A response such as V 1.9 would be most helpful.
V 21.75
